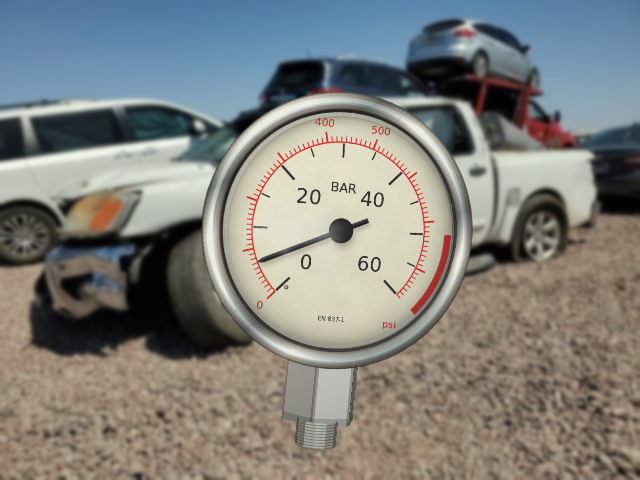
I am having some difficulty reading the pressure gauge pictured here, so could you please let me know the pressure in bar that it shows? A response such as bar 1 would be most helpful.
bar 5
